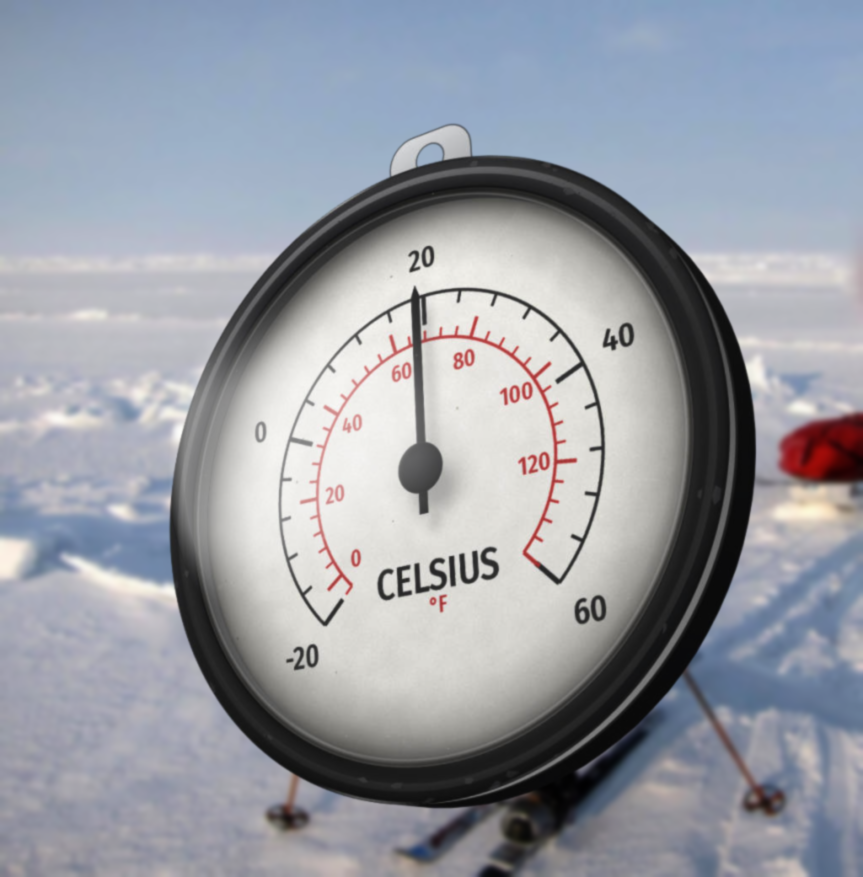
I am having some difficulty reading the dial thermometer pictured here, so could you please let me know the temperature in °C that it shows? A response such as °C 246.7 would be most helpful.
°C 20
